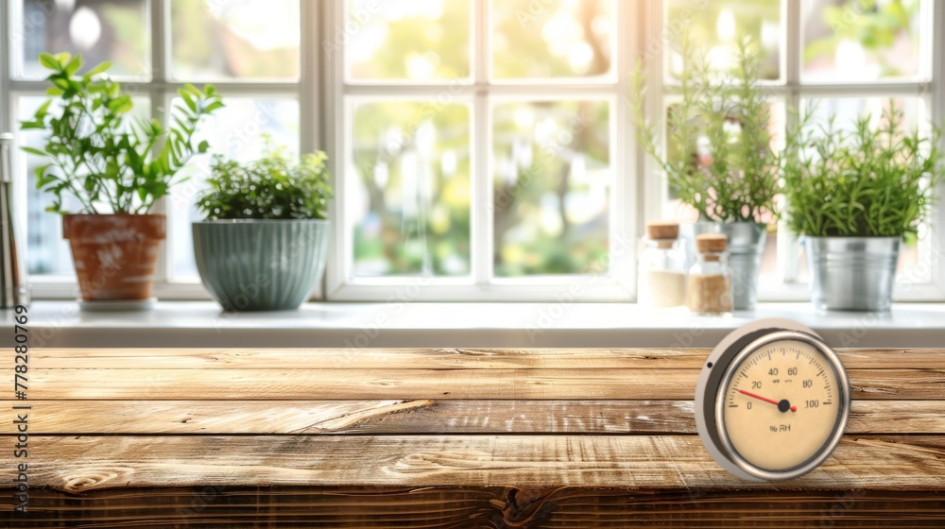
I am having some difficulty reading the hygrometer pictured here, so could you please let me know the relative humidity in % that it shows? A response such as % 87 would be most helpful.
% 10
